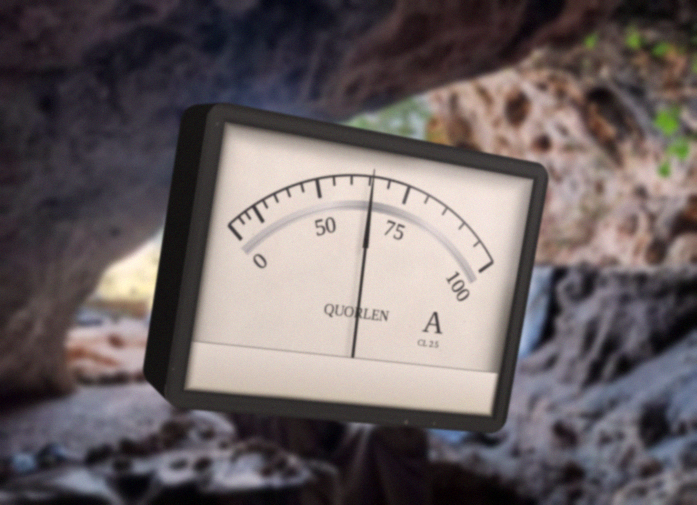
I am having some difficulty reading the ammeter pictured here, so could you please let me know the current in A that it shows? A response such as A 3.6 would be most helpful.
A 65
